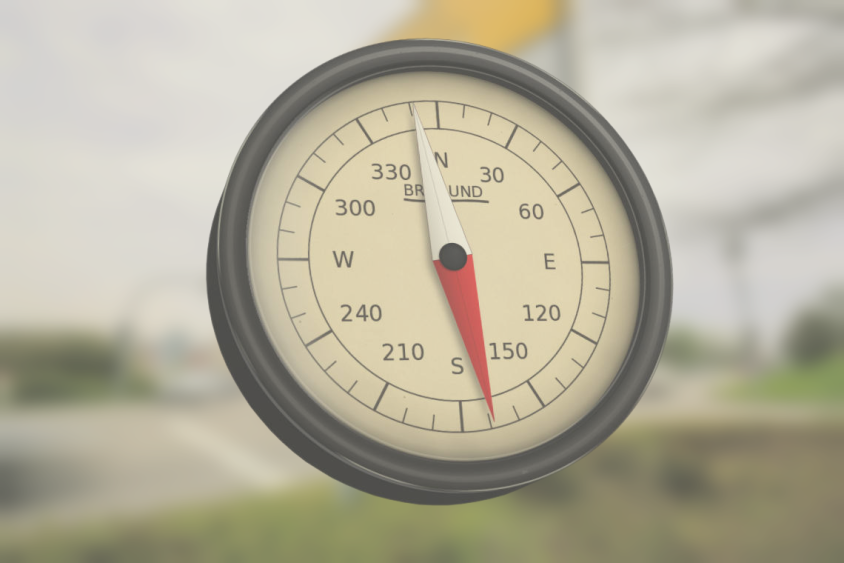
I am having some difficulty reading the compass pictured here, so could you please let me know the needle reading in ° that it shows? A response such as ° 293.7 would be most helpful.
° 170
